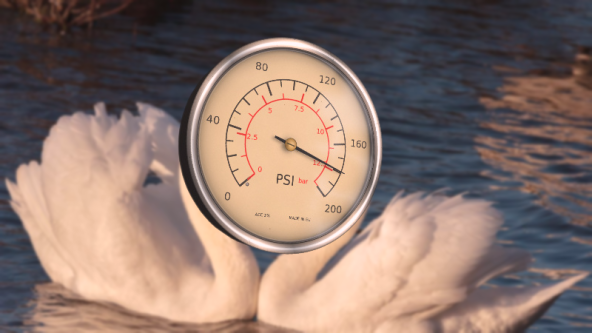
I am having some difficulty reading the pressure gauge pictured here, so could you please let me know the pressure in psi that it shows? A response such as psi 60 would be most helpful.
psi 180
